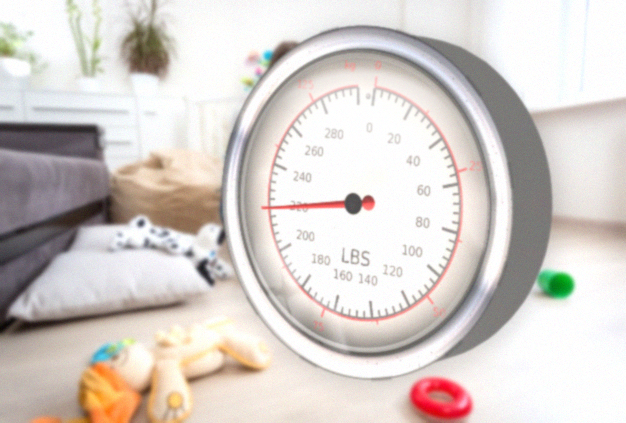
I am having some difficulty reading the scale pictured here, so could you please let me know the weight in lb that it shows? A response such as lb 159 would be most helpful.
lb 220
